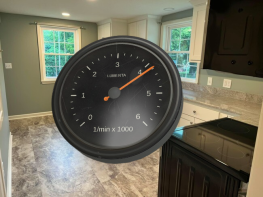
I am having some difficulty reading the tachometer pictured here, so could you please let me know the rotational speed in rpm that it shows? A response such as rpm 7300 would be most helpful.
rpm 4200
